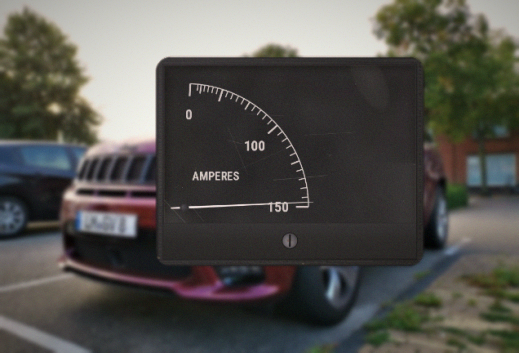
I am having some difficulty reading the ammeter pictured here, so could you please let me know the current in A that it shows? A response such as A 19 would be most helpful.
A 147.5
